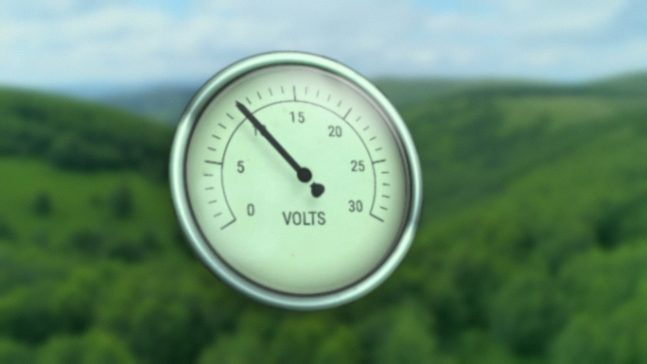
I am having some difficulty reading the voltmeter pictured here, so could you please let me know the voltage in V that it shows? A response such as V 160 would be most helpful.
V 10
